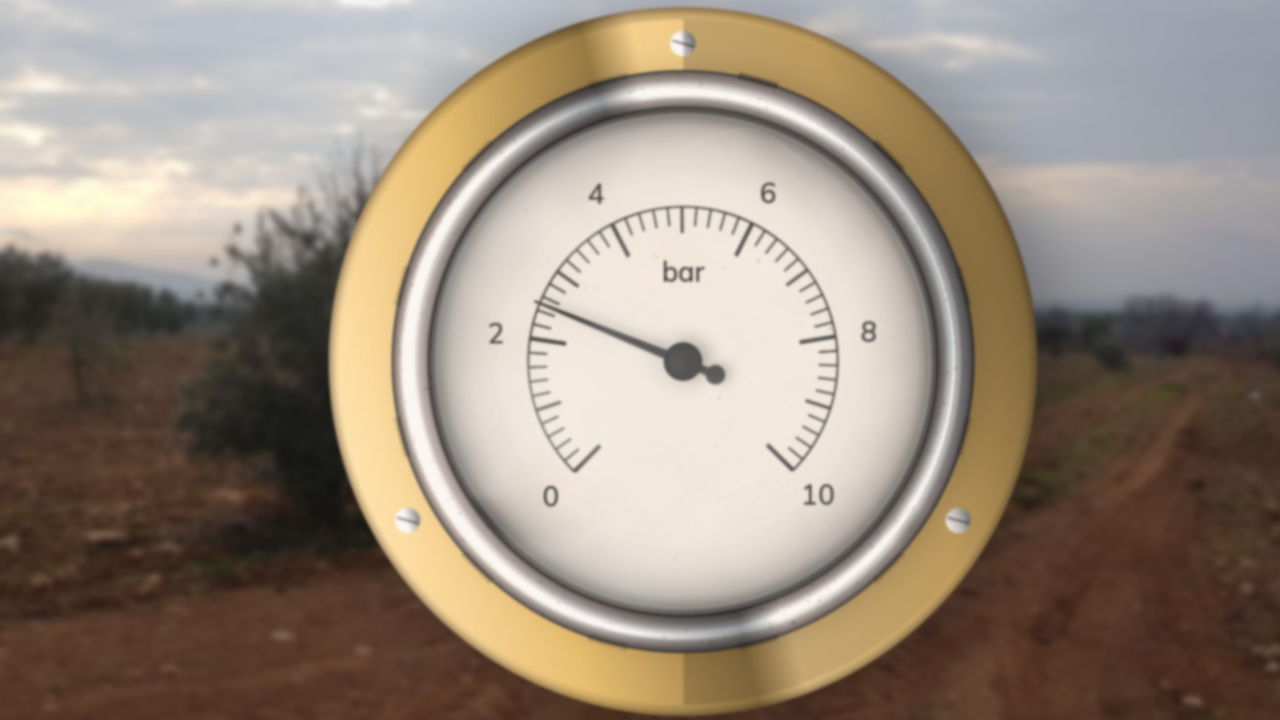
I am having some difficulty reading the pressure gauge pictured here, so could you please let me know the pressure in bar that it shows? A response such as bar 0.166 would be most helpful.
bar 2.5
